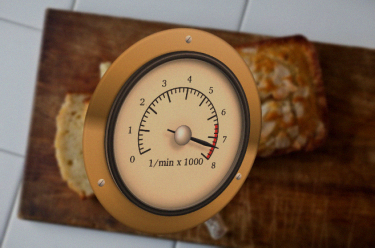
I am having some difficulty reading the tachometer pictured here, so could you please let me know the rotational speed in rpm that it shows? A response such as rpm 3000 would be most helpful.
rpm 7400
